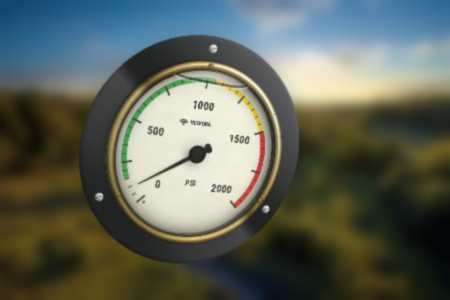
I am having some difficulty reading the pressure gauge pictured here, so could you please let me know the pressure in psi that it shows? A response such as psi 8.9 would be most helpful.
psi 100
